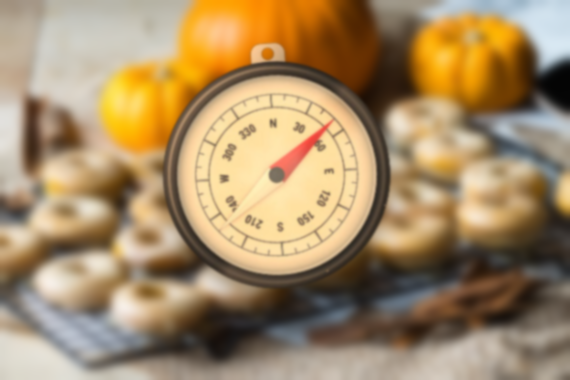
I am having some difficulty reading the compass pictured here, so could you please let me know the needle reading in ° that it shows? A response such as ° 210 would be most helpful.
° 50
